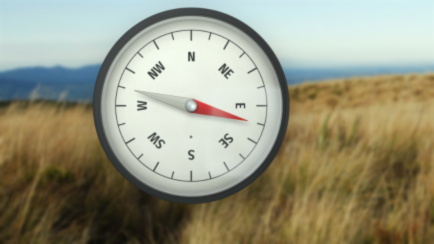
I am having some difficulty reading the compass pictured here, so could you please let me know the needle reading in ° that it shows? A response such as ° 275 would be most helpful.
° 105
